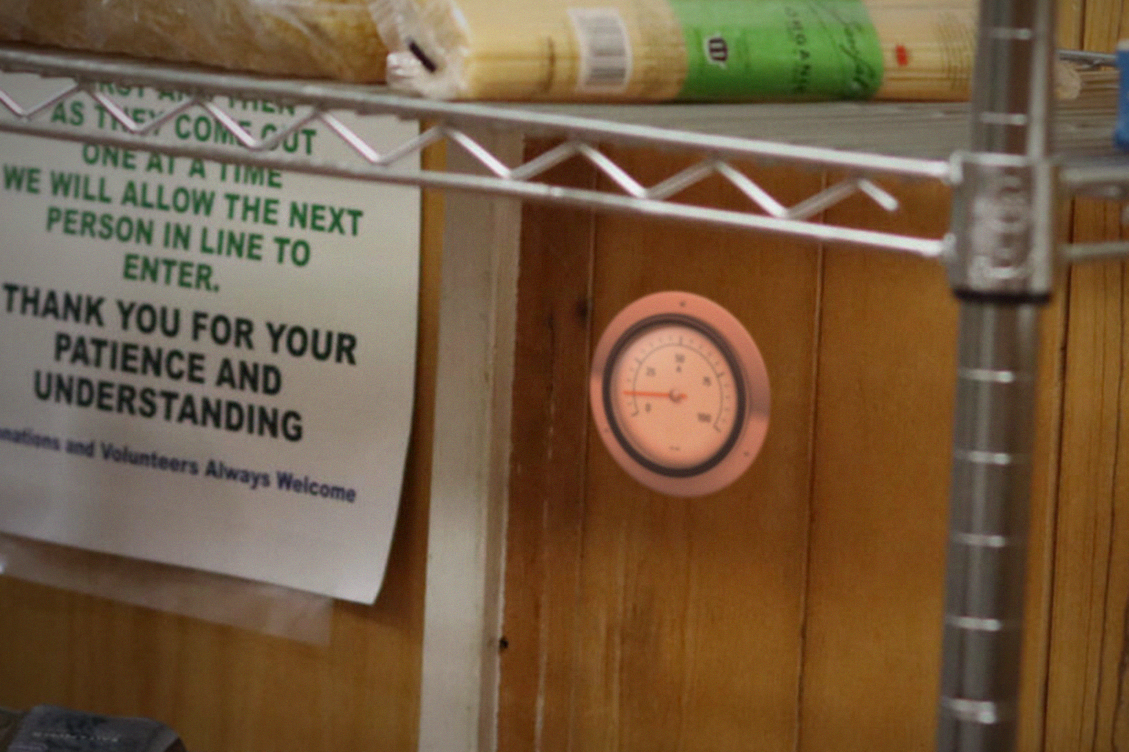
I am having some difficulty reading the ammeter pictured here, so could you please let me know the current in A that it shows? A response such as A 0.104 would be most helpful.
A 10
